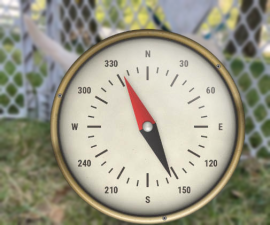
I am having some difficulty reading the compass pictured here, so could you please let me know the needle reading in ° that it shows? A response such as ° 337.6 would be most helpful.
° 335
